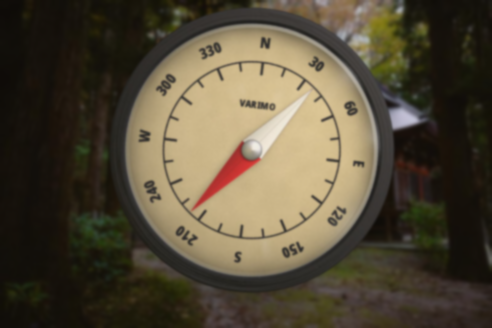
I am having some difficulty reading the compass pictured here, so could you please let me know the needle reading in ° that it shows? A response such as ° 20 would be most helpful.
° 217.5
